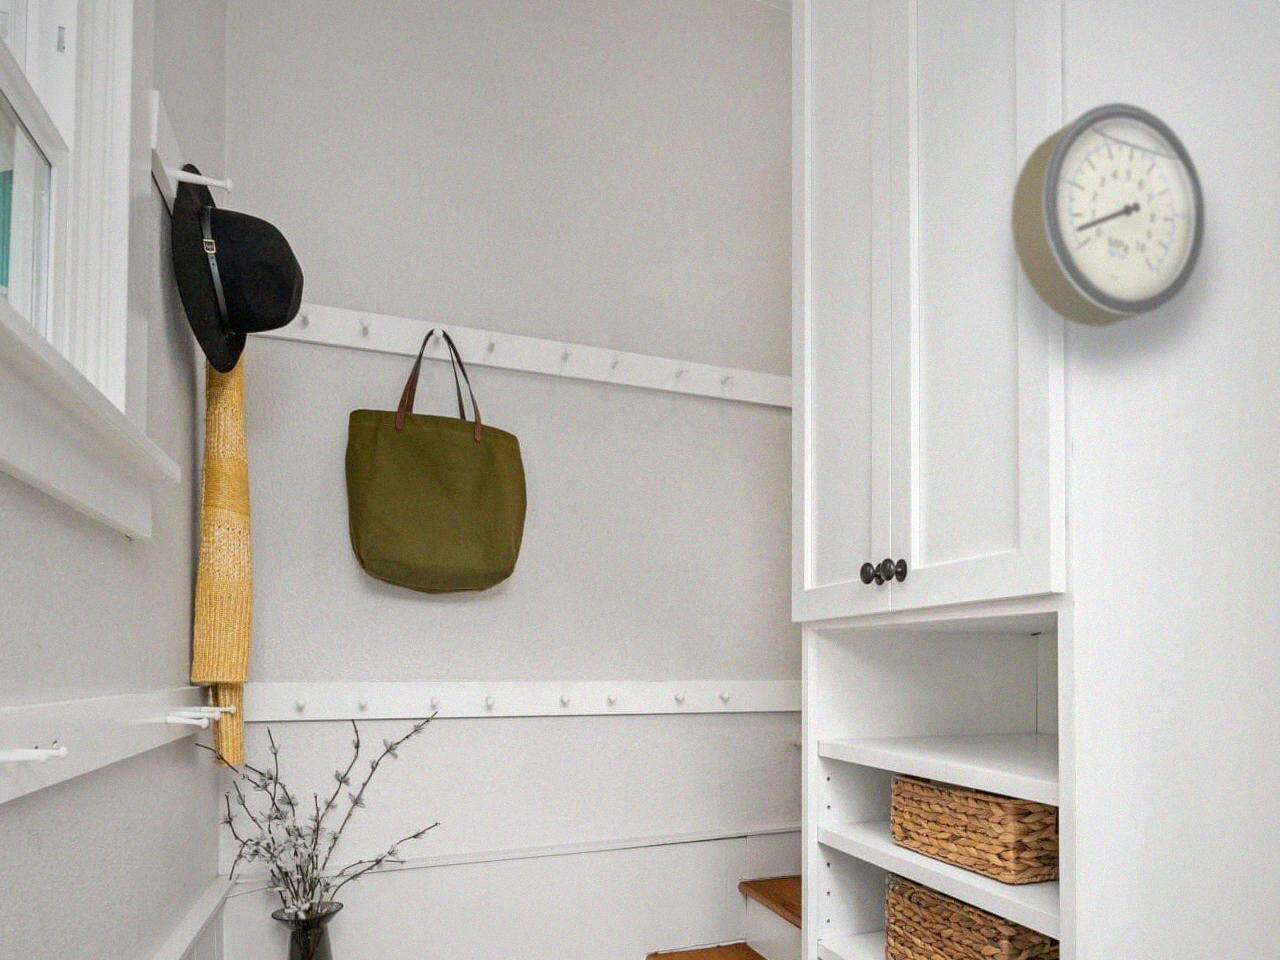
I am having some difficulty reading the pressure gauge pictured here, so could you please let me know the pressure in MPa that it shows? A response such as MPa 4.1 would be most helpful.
MPa 0.5
